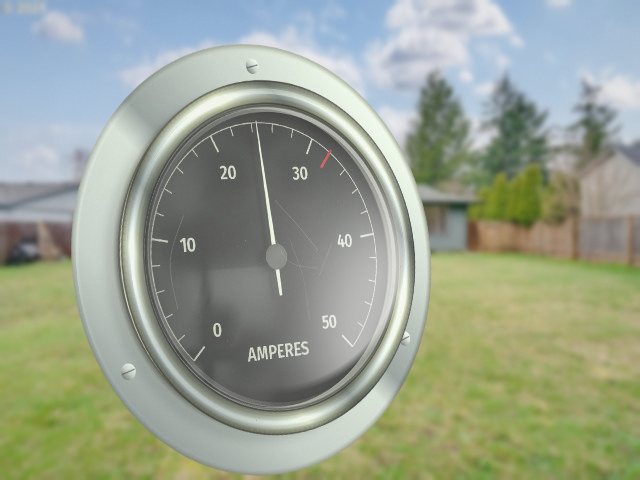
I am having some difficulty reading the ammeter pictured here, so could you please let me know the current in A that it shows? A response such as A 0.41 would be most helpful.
A 24
